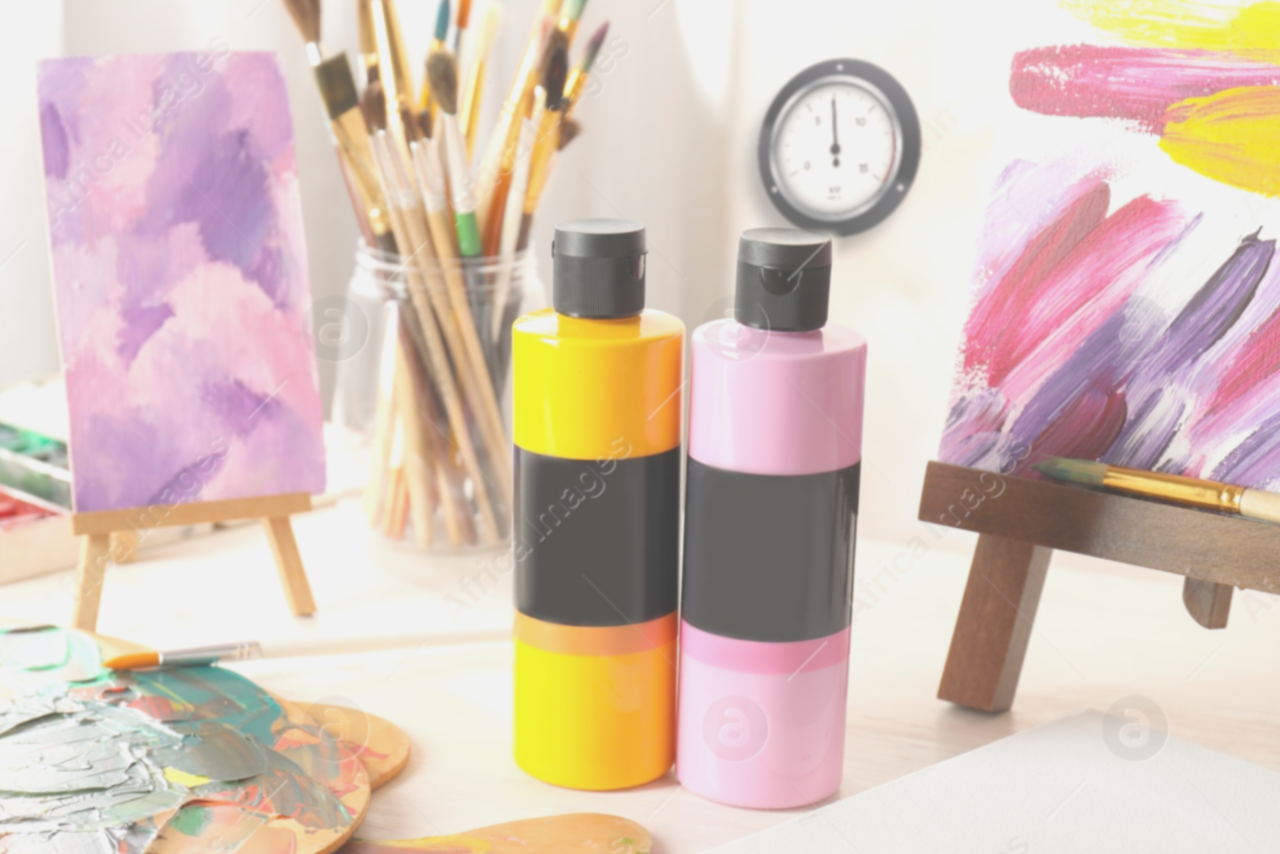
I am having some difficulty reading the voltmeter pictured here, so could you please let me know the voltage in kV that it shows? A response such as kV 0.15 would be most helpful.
kV 7
